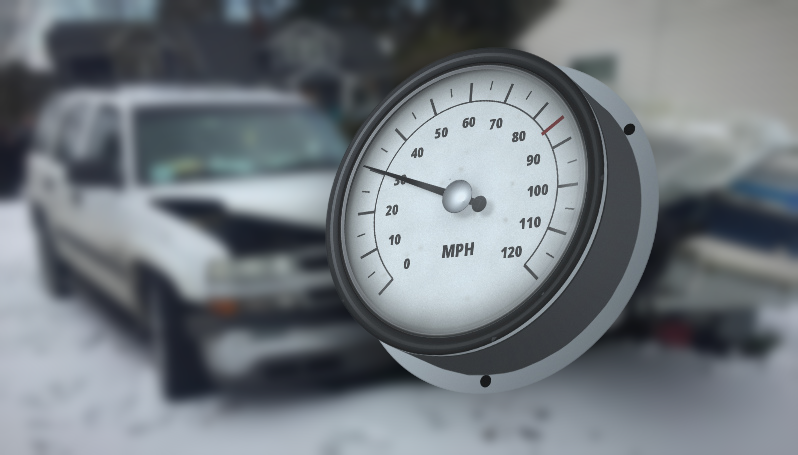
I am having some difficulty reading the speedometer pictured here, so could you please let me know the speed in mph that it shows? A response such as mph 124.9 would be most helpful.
mph 30
